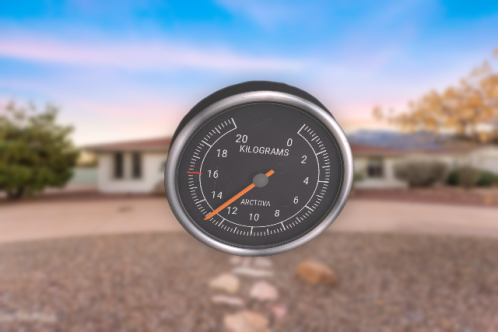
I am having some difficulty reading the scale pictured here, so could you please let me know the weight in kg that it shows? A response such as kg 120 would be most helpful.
kg 13
